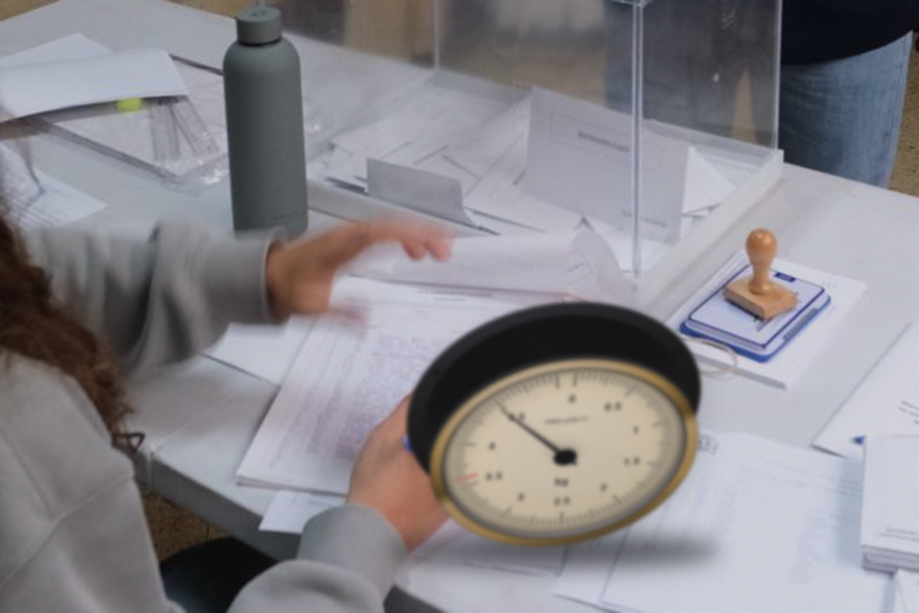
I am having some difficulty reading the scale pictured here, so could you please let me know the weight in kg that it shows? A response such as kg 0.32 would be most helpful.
kg 4.5
